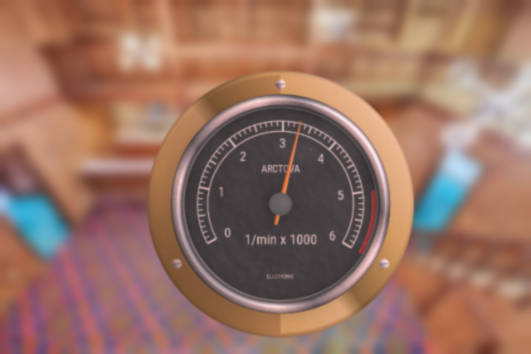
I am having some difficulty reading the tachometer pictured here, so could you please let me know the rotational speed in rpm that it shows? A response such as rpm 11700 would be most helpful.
rpm 3300
